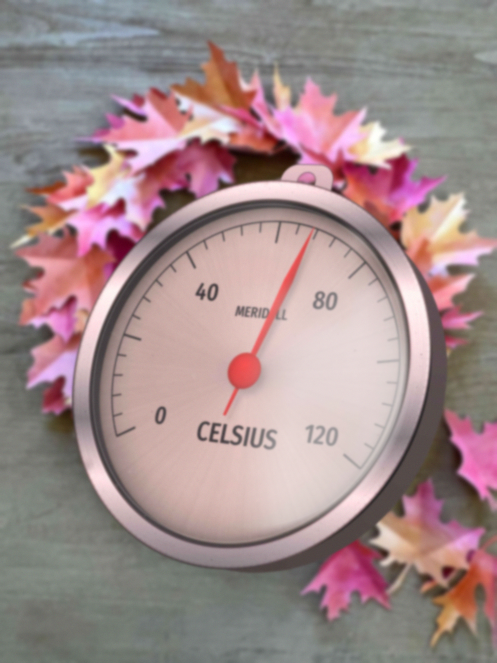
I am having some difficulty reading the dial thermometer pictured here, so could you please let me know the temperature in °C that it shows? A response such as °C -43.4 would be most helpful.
°C 68
